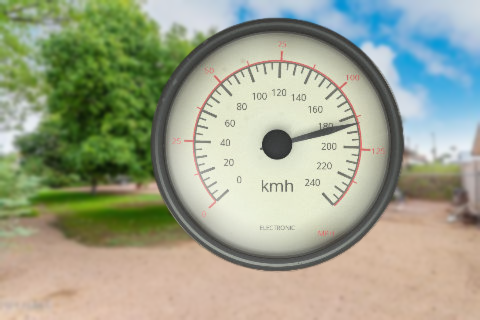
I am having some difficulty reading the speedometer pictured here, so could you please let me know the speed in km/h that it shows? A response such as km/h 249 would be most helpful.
km/h 185
